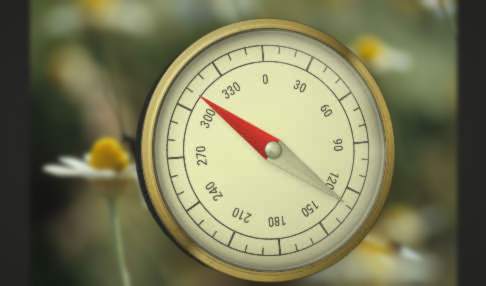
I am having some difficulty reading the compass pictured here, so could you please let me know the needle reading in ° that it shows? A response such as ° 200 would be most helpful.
° 310
